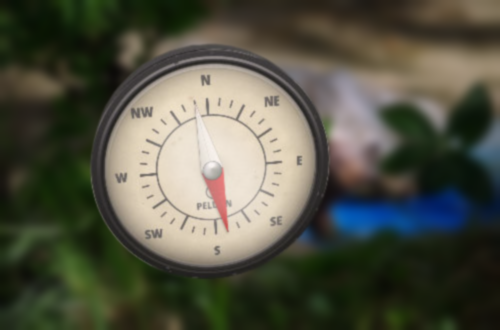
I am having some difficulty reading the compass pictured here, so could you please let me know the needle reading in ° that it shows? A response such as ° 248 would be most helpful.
° 170
